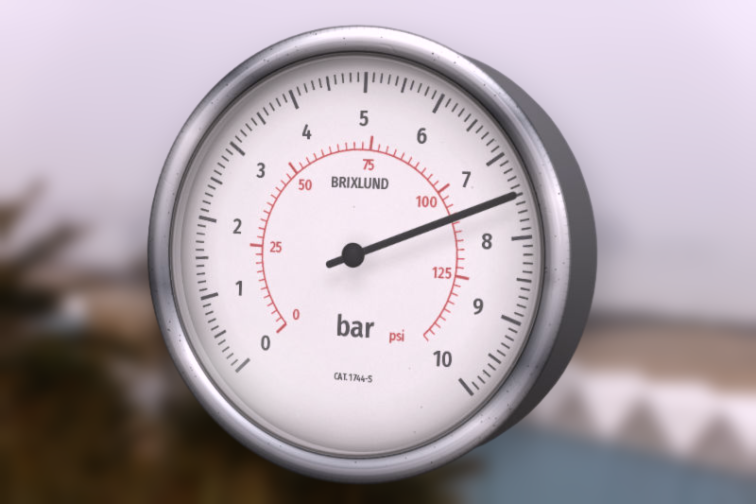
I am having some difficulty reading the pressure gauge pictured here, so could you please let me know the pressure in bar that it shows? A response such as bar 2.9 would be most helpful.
bar 7.5
